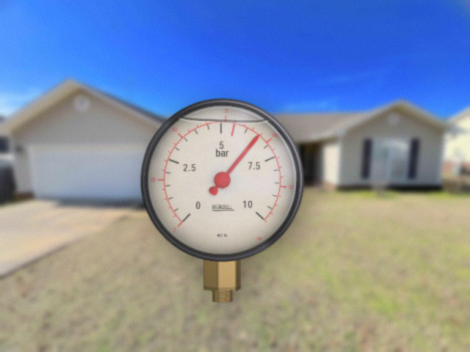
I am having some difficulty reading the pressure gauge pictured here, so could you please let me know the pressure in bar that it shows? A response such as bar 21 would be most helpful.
bar 6.5
